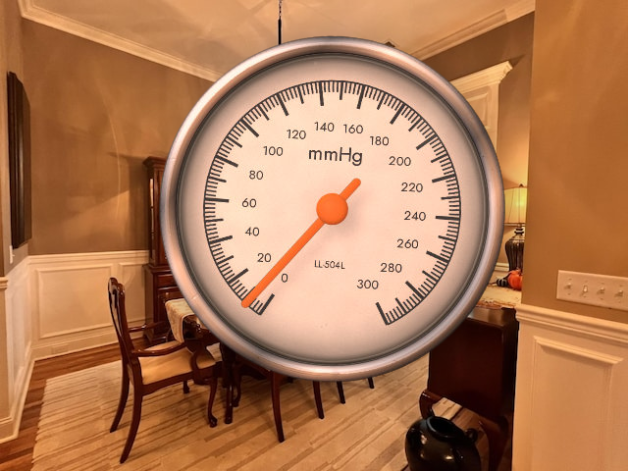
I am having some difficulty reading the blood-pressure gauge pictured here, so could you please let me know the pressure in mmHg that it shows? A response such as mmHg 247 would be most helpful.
mmHg 8
